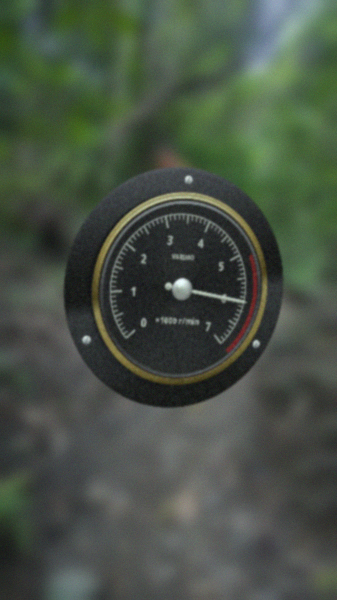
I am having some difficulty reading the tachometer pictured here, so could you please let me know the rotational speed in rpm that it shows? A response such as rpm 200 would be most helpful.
rpm 6000
